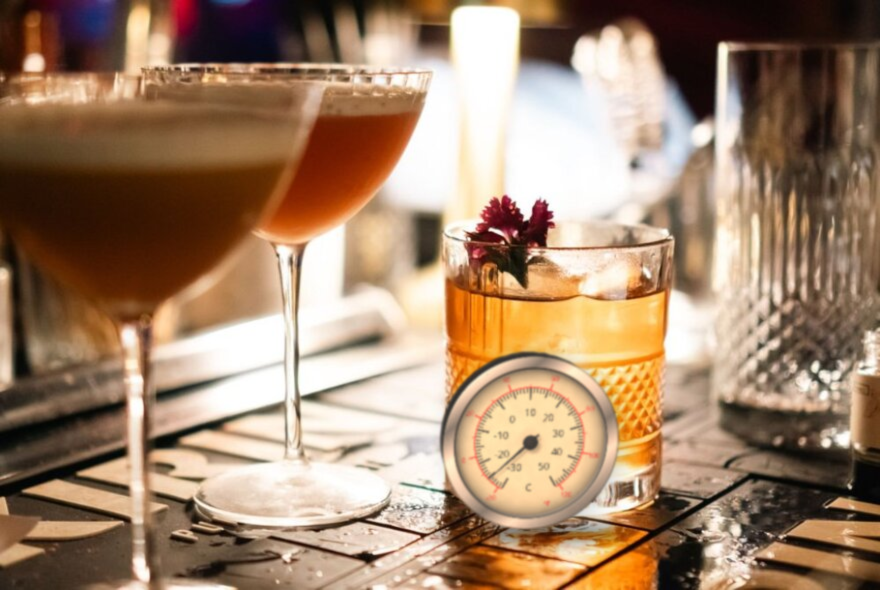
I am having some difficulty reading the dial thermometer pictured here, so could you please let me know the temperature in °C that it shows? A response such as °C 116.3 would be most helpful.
°C -25
